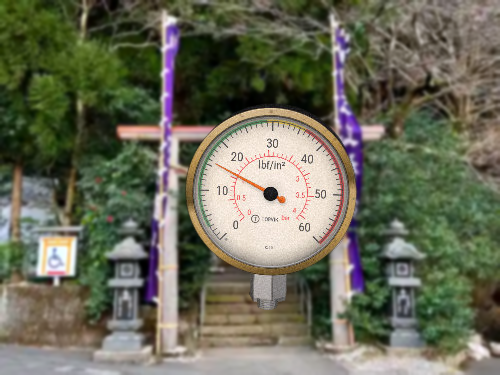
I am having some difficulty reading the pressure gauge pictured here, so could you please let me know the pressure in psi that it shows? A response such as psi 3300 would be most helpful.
psi 16
